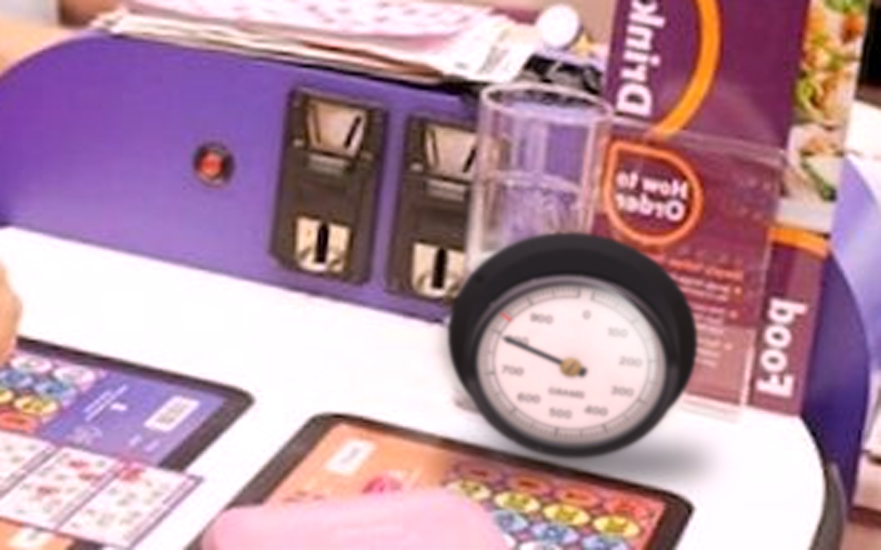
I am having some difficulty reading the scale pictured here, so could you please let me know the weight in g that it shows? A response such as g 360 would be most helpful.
g 800
